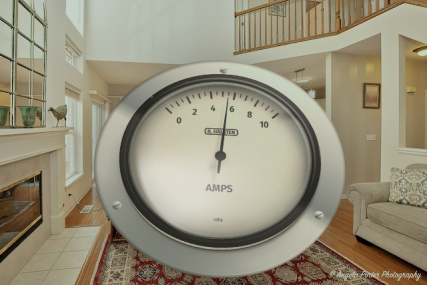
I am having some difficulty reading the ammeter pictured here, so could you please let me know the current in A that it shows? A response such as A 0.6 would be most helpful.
A 5.5
